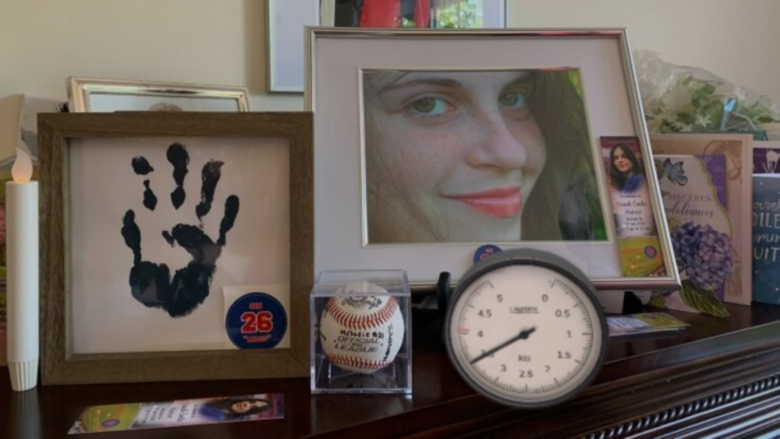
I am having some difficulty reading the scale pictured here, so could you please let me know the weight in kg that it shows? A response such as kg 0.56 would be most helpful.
kg 3.5
